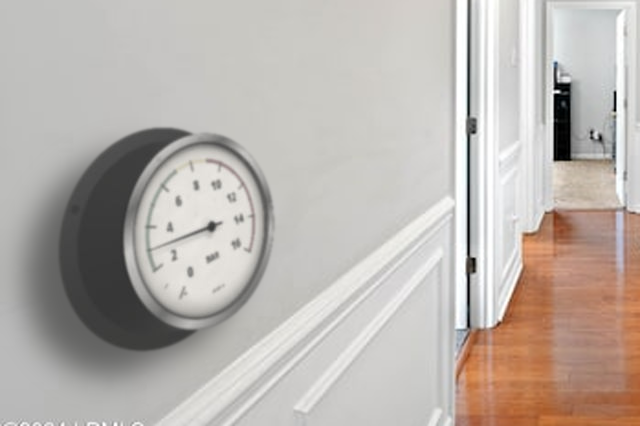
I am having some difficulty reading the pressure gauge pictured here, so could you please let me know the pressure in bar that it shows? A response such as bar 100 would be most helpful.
bar 3
